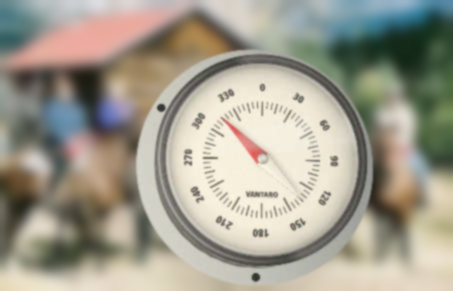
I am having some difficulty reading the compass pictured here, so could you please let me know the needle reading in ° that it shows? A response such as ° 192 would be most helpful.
° 315
